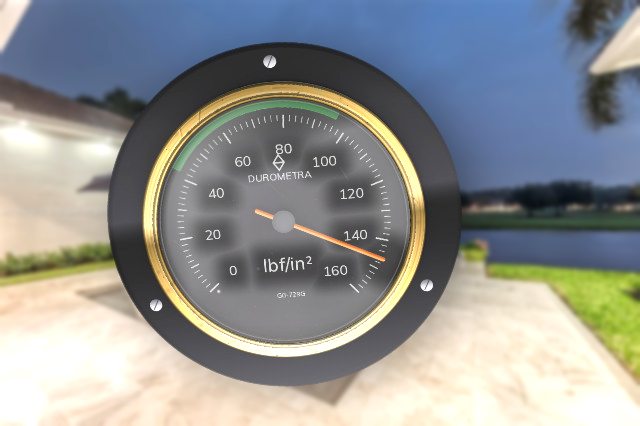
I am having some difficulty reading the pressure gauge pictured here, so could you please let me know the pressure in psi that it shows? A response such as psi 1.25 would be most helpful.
psi 146
